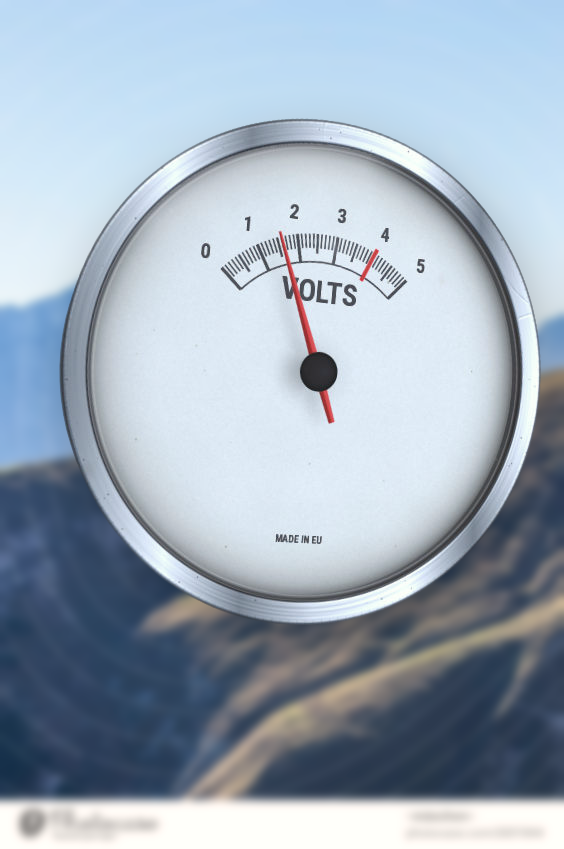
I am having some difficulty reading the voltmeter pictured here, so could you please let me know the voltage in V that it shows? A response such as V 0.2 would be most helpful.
V 1.5
